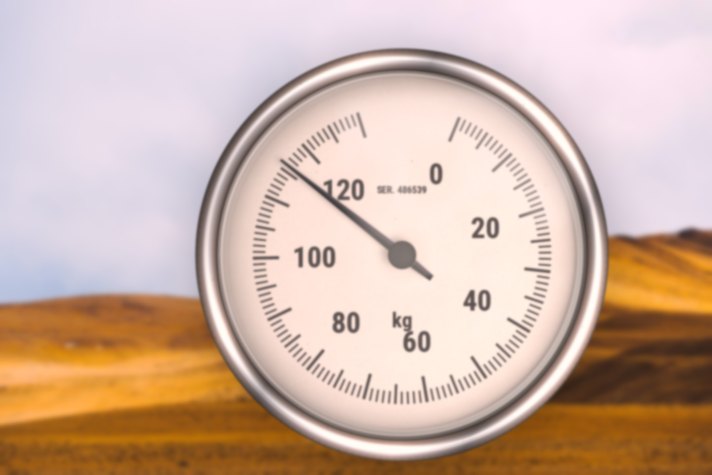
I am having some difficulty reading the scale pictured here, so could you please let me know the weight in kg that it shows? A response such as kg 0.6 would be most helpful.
kg 116
